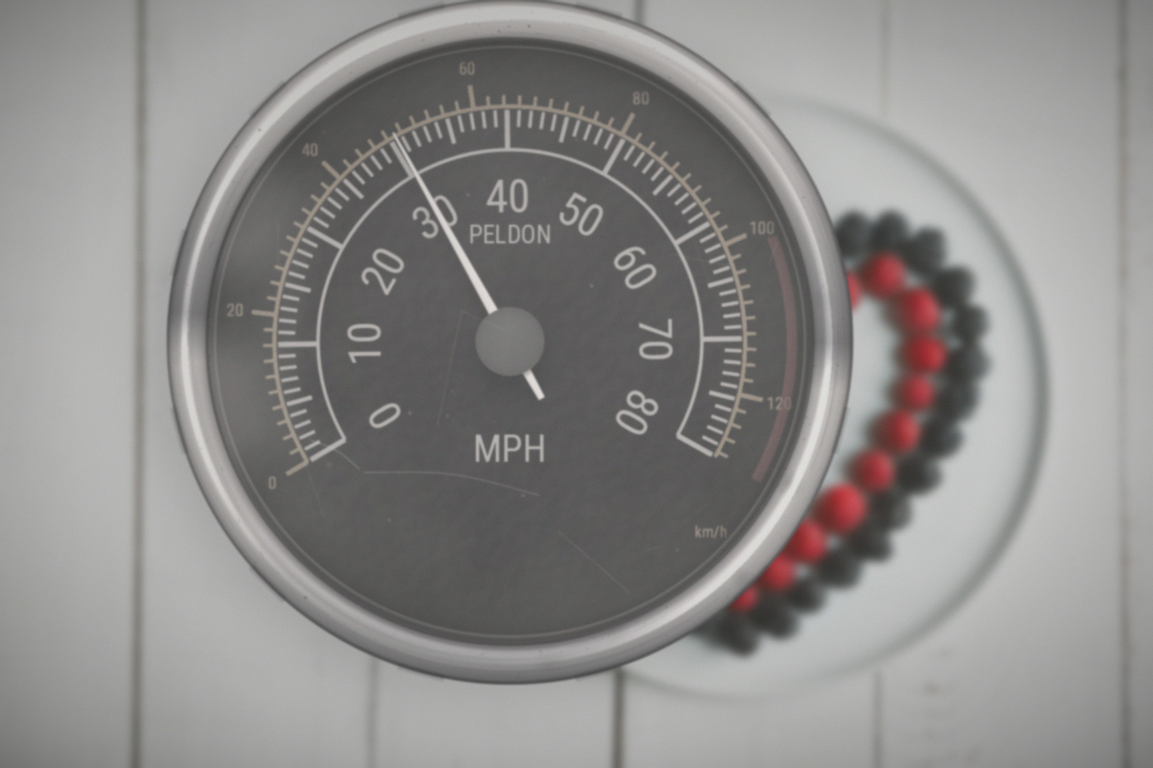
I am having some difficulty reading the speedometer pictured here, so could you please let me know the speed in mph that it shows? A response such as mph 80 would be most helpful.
mph 30.5
